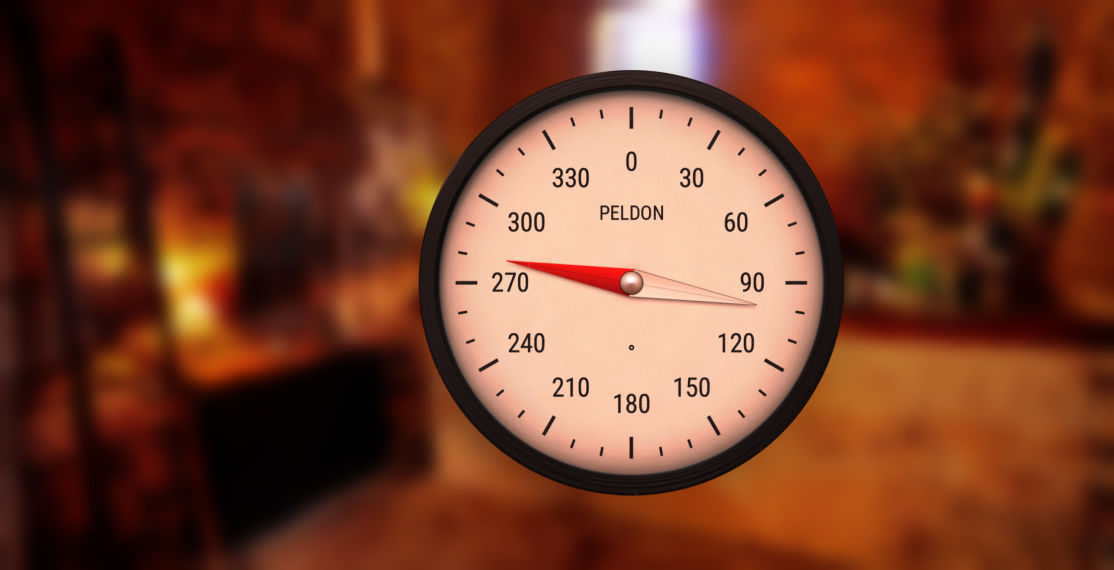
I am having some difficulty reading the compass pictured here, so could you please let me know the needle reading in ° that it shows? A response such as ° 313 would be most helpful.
° 280
